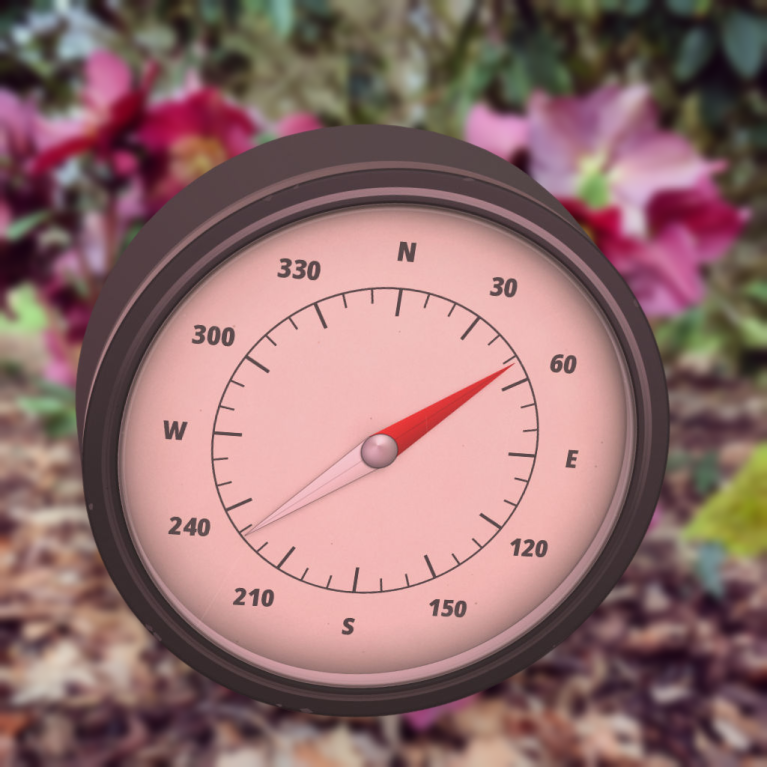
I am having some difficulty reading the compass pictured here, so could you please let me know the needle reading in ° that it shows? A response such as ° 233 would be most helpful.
° 50
